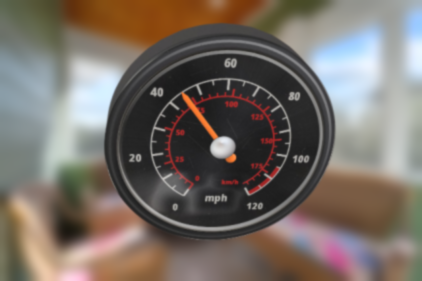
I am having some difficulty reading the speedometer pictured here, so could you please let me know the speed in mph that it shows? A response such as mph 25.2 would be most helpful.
mph 45
